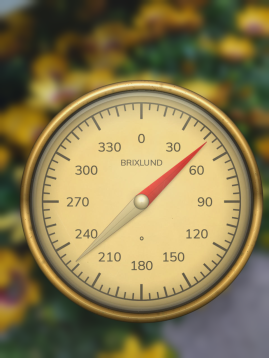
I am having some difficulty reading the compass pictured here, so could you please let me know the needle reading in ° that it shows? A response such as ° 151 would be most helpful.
° 47.5
